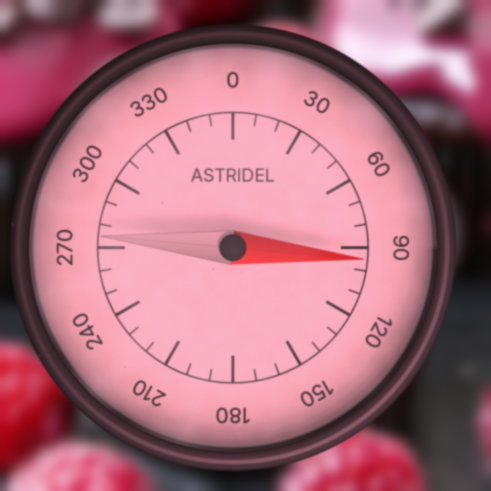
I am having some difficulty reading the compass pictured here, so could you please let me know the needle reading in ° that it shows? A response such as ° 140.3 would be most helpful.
° 95
